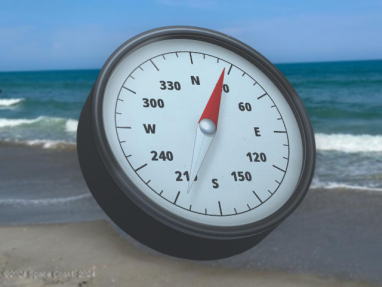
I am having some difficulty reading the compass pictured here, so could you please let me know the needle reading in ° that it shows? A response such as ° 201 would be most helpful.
° 25
